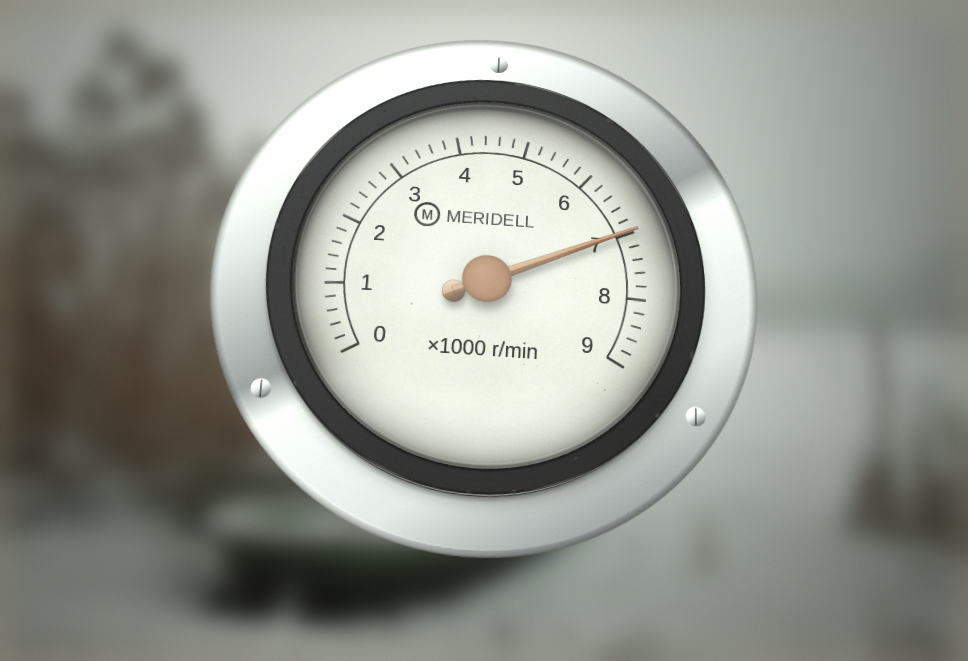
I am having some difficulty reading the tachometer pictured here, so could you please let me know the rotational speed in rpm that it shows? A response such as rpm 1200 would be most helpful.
rpm 7000
